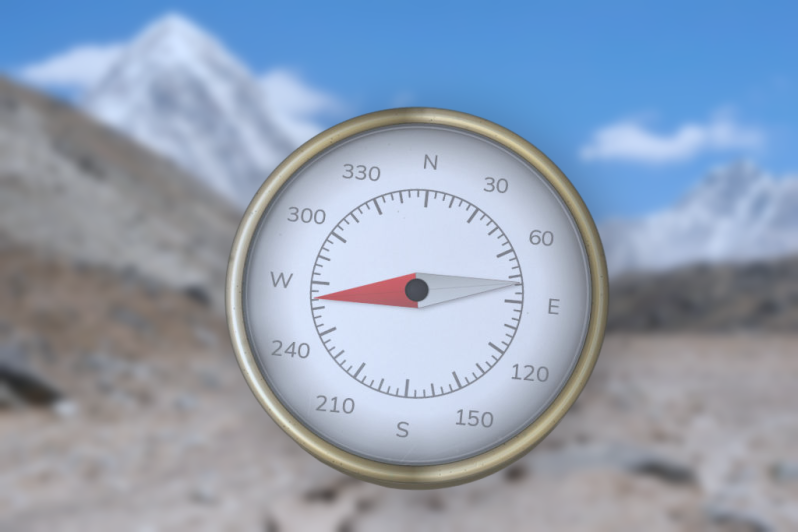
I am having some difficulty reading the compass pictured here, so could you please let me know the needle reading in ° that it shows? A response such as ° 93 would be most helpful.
° 260
